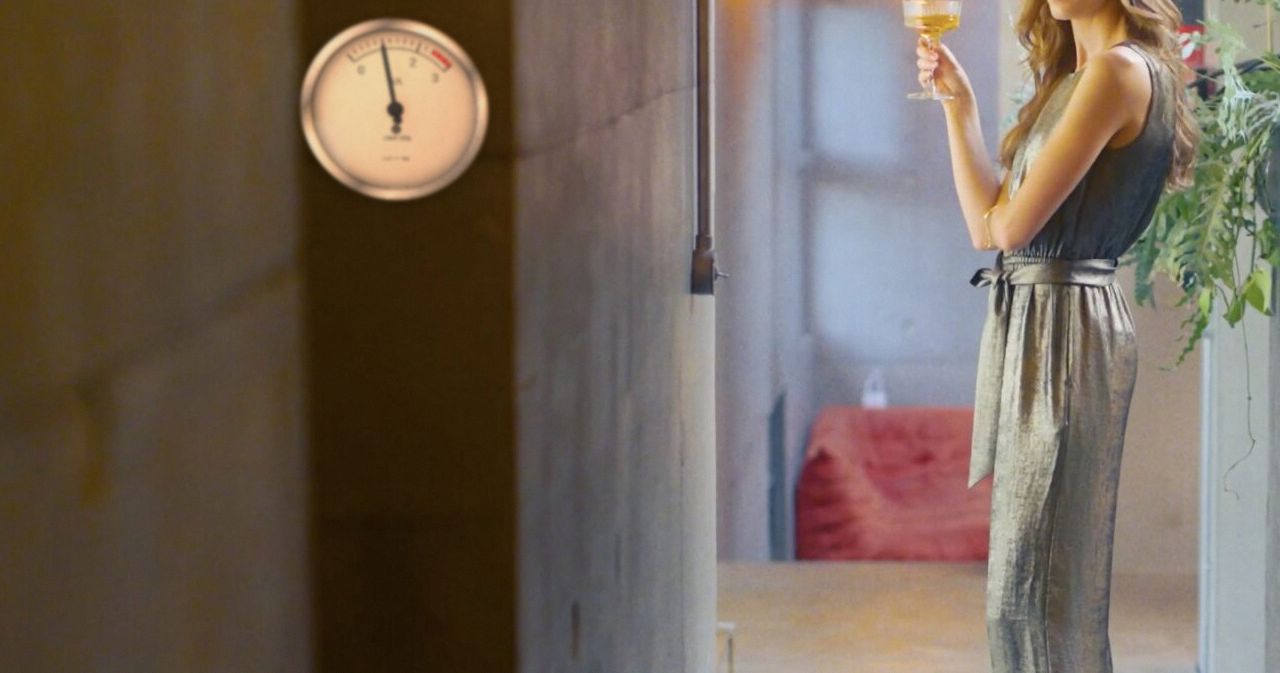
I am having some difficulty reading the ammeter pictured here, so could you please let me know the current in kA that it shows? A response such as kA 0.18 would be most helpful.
kA 1
